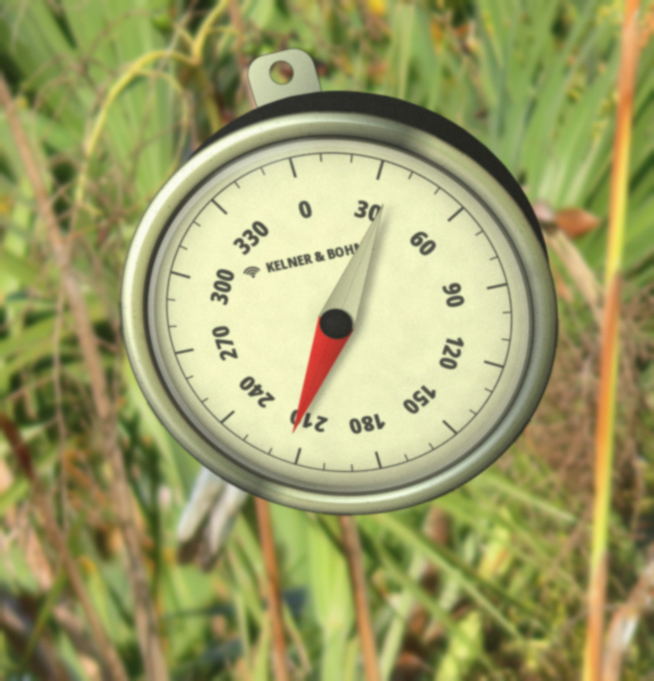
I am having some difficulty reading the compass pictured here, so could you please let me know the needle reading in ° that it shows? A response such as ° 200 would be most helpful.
° 215
